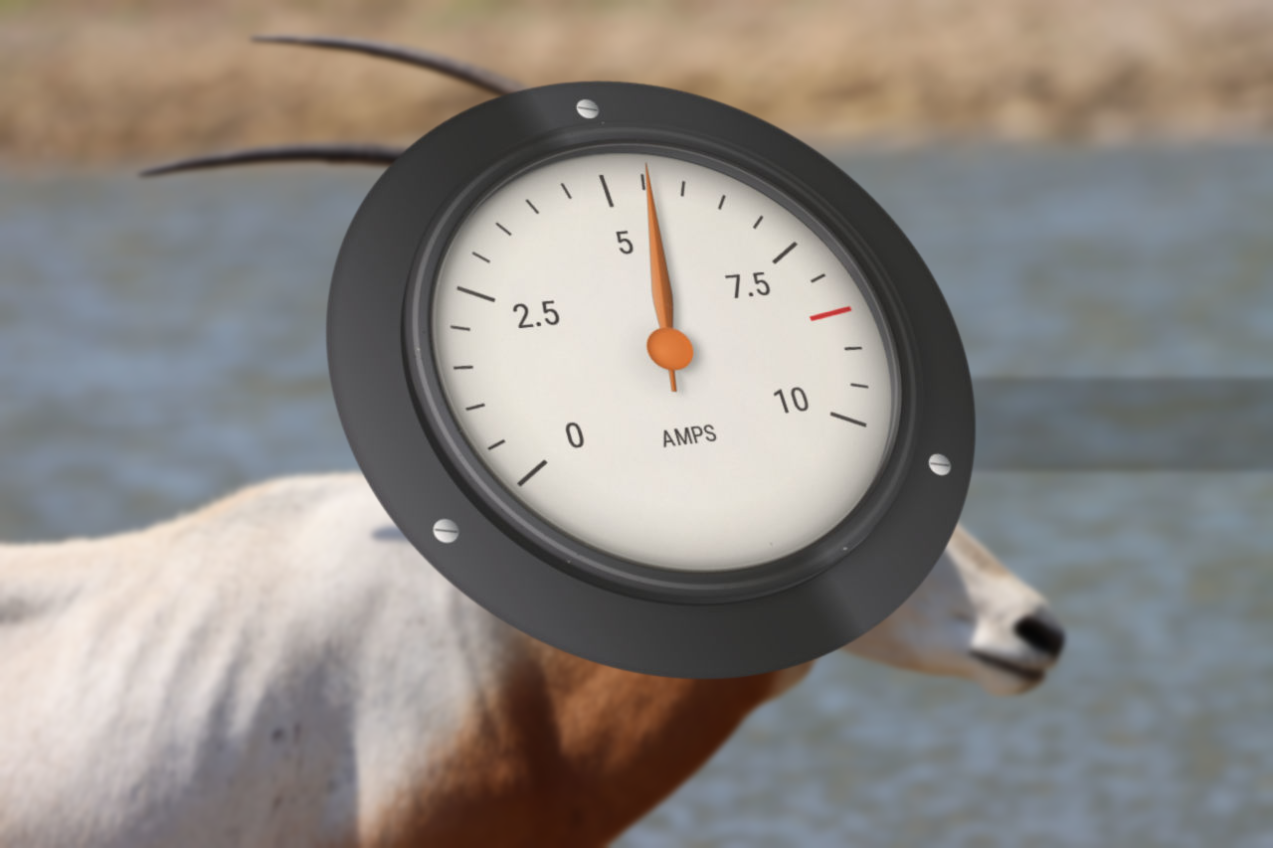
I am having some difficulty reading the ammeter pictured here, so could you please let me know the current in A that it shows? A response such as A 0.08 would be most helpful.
A 5.5
